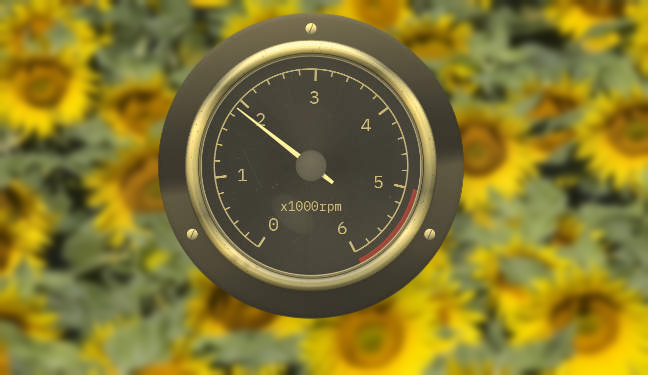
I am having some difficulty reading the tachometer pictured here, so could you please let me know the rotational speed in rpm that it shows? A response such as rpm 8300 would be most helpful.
rpm 1900
